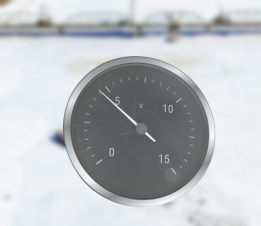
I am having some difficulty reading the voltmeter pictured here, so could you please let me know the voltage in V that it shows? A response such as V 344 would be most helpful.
V 4.5
